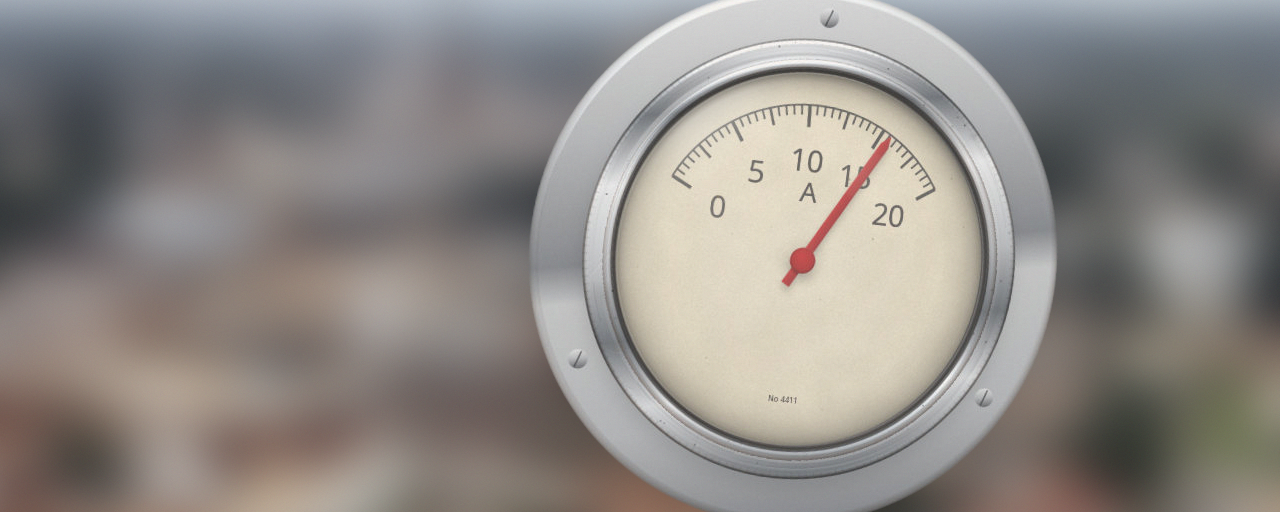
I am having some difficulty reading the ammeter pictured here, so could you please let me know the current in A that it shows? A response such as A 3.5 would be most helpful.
A 15.5
